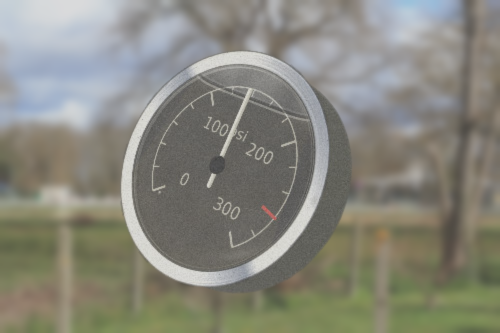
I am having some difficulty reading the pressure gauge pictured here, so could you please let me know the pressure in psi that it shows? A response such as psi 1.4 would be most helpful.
psi 140
